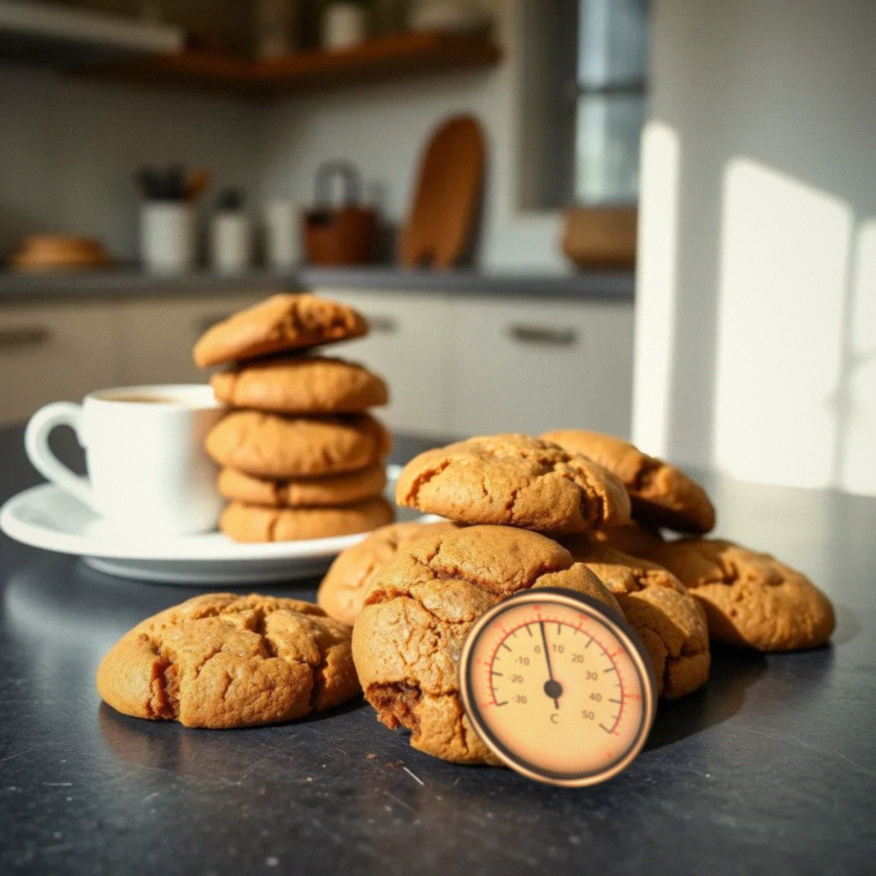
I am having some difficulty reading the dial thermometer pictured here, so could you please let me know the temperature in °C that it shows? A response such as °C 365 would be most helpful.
°C 5
